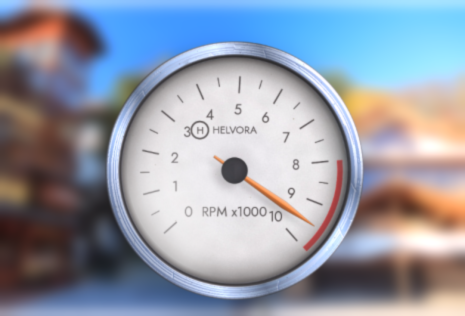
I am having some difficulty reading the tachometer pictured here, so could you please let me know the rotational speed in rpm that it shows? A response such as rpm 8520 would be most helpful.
rpm 9500
